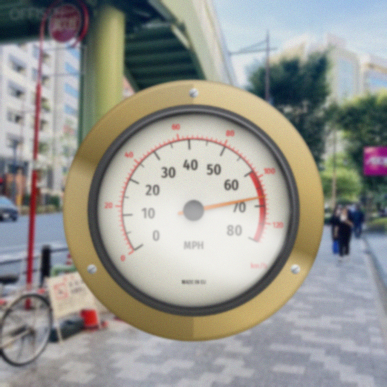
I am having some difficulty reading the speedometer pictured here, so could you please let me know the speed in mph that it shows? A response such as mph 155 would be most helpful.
mph 67.5
